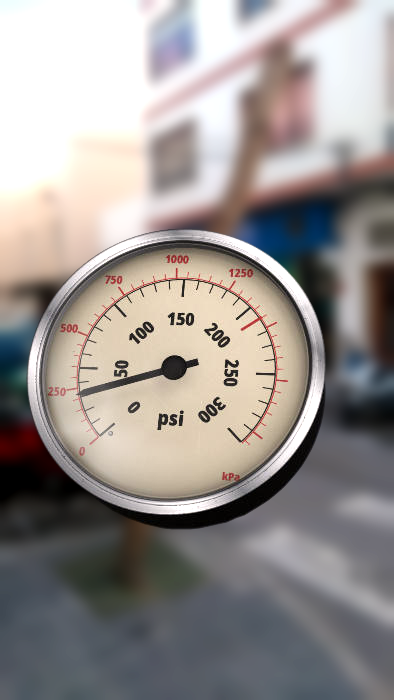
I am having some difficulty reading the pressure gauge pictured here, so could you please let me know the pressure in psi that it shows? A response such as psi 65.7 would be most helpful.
psi 30
